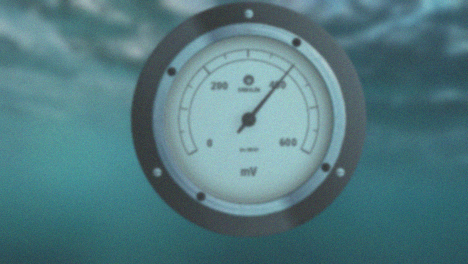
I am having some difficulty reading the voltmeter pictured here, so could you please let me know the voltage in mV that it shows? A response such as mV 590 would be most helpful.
mV 400
